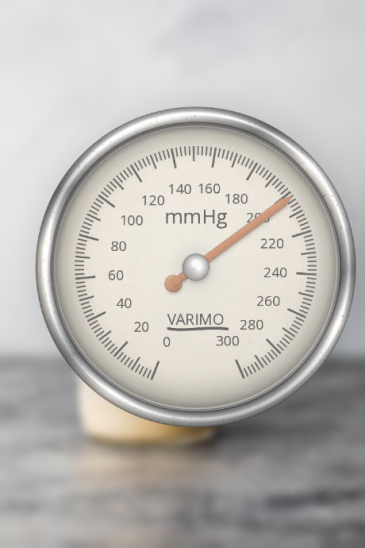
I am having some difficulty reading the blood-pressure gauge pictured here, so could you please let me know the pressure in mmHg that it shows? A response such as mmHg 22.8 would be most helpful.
mmHg 202
